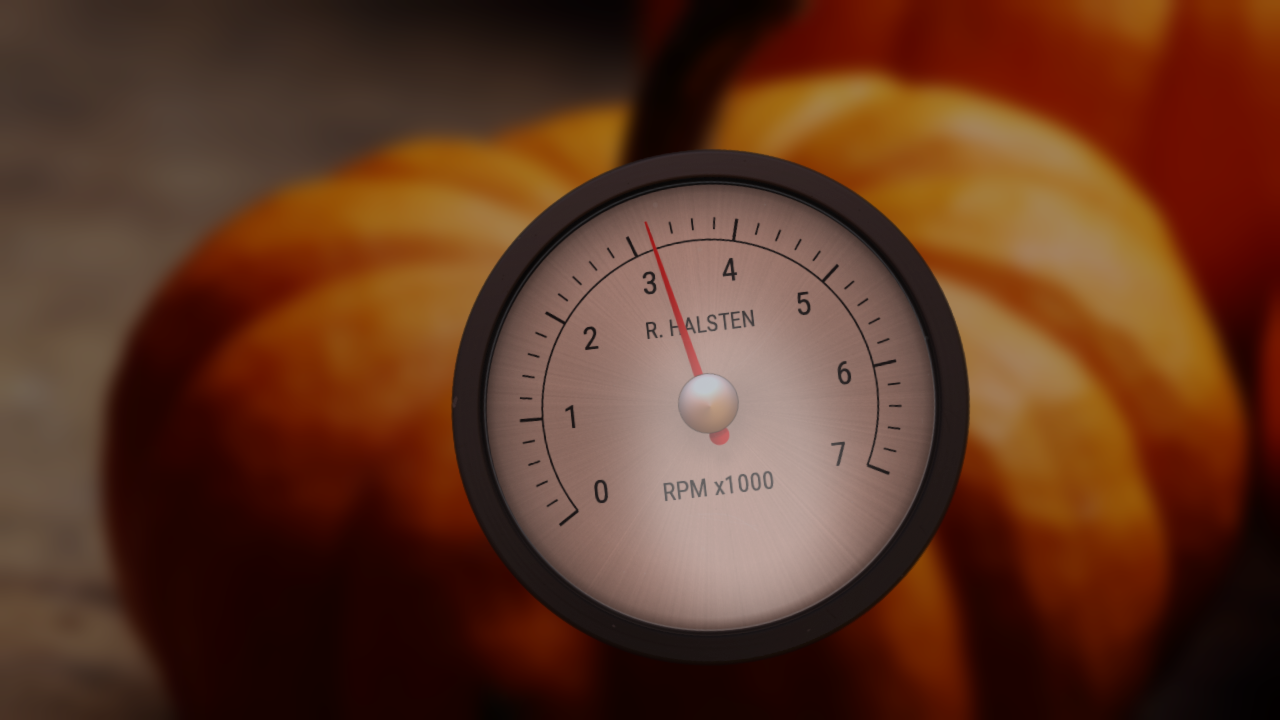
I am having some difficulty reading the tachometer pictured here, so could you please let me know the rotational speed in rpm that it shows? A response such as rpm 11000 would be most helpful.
rpm 3200
